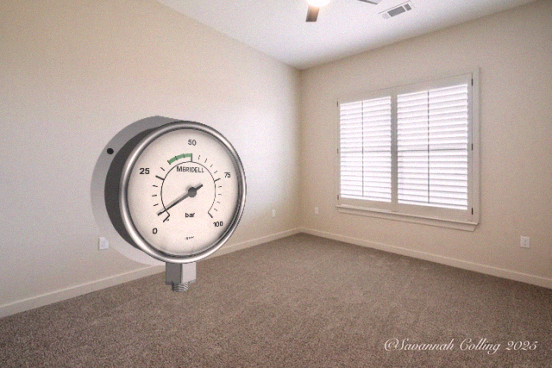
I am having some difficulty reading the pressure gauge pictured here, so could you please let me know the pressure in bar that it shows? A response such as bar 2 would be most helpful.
bar 5
